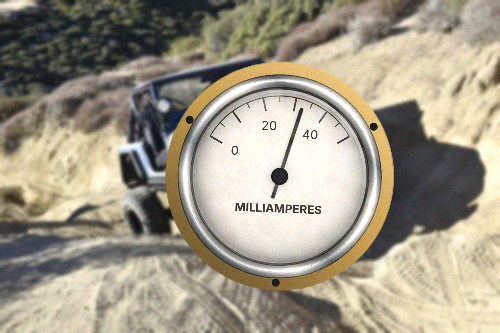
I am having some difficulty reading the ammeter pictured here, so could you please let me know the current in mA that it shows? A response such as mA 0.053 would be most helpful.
mA 32.5
